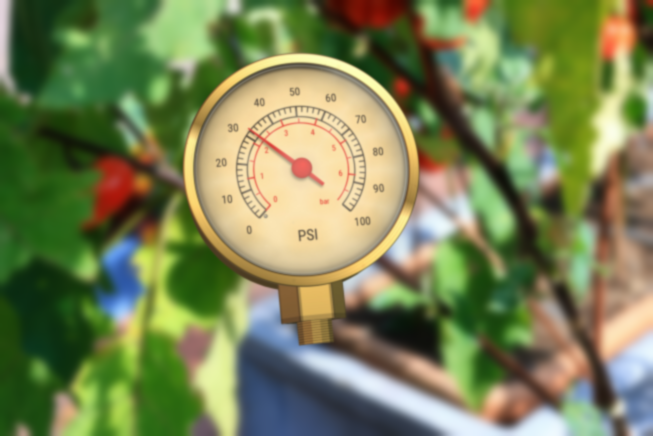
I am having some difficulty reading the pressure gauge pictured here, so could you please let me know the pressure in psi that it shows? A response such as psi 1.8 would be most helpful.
psi 32
